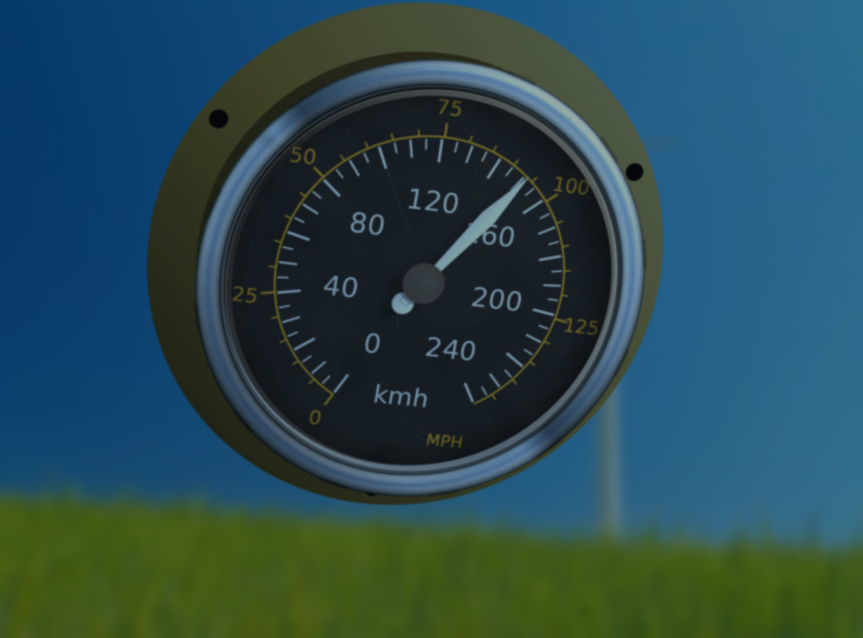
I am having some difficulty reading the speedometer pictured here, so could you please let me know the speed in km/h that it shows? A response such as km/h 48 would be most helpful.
km/h 150
